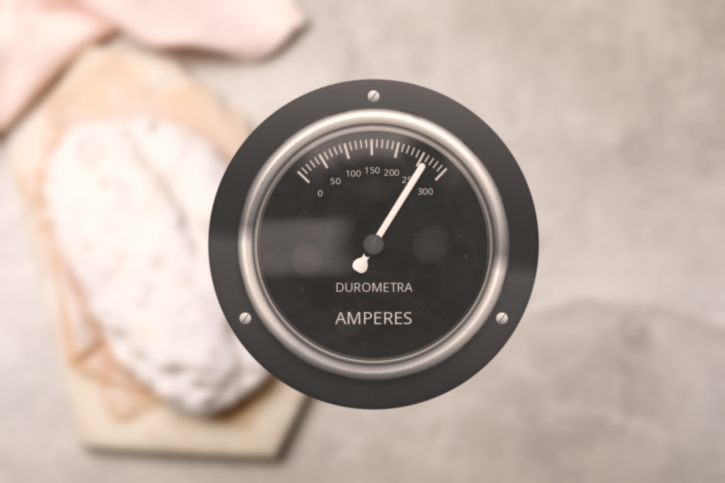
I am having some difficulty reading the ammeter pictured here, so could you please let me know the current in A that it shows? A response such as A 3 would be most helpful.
A 260
